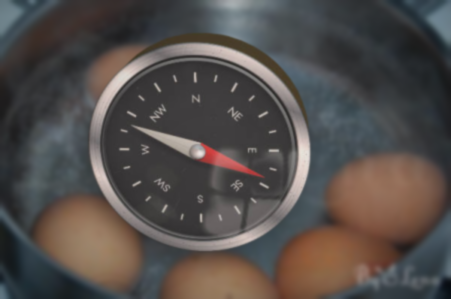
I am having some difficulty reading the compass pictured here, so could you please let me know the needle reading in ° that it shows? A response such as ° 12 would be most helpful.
° 112.5
